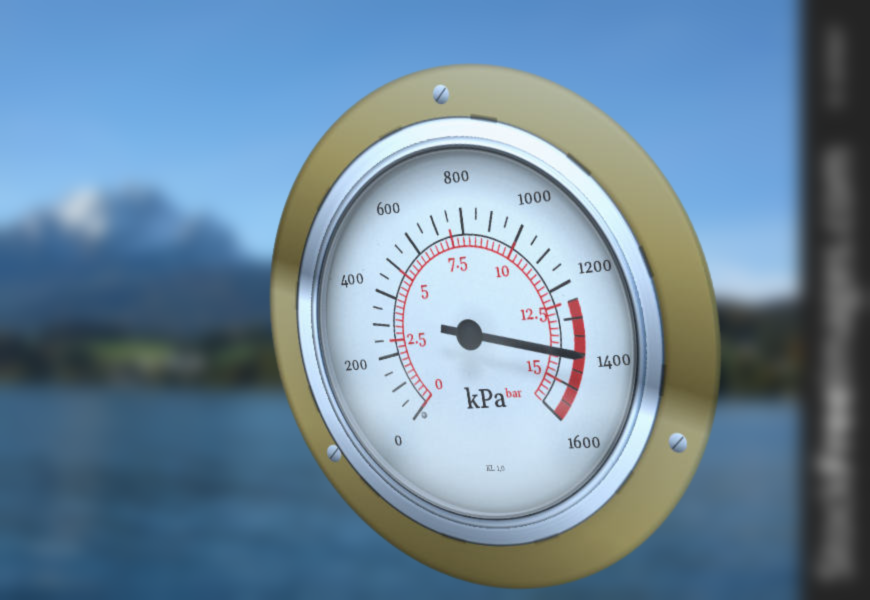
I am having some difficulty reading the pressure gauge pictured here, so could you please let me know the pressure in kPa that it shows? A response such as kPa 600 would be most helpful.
kPa 1400
